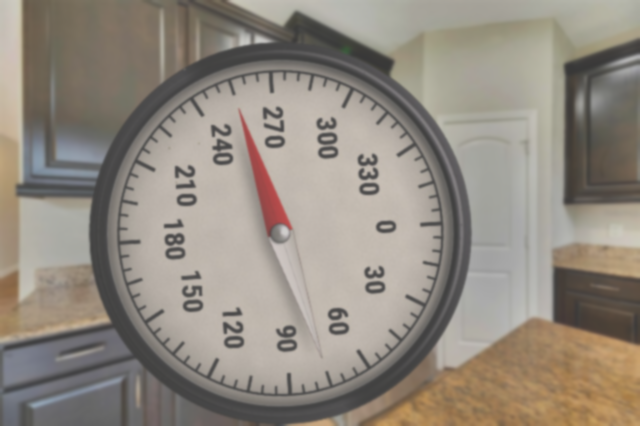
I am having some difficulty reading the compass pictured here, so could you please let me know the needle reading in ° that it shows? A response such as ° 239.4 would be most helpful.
° 255
